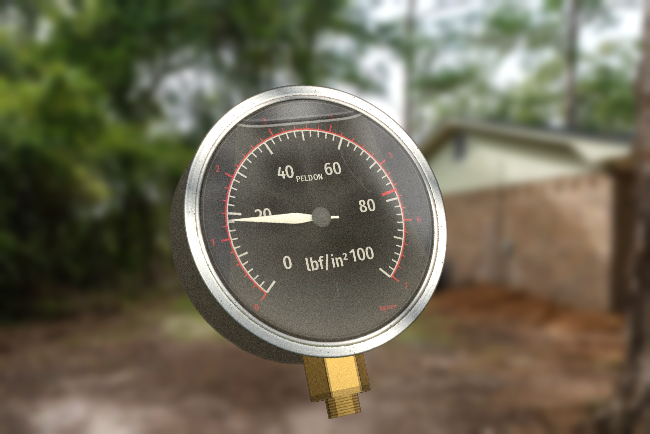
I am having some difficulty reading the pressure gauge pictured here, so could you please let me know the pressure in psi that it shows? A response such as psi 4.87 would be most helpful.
psi 18
